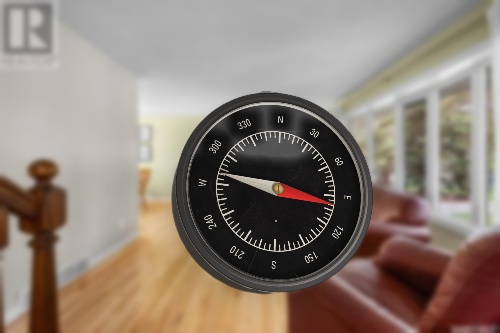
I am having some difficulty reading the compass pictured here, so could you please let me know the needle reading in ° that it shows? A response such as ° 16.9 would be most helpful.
° 100
